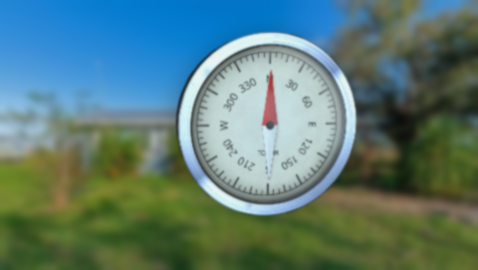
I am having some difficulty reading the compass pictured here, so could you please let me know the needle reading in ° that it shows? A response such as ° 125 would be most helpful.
° 0
